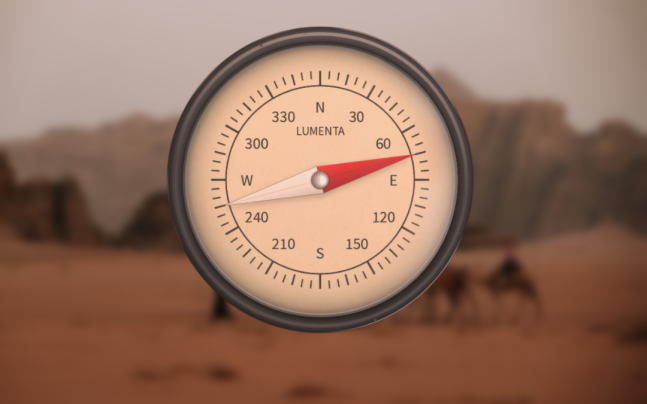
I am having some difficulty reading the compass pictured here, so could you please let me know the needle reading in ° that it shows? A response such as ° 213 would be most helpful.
° 75
